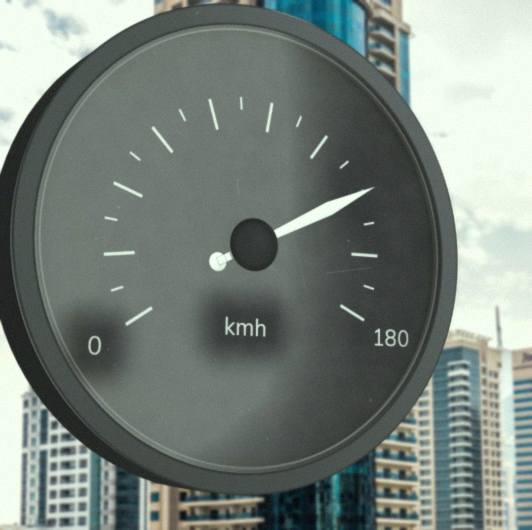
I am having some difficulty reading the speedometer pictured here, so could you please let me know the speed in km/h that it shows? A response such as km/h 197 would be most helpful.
km/h 140
